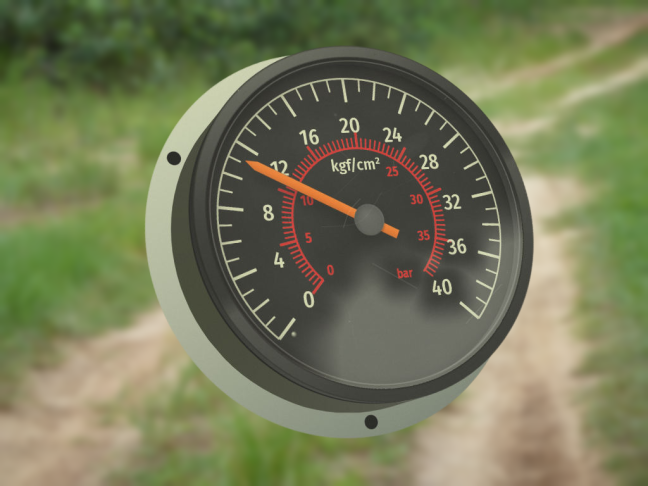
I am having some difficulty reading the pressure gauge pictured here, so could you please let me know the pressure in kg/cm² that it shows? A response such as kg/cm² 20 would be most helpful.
kg/cm² 11
